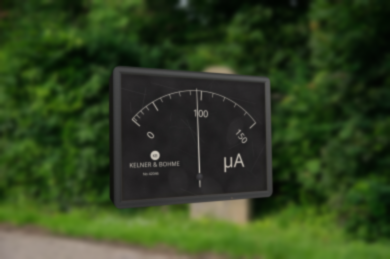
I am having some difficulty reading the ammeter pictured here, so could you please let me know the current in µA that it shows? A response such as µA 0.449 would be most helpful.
µA 95
